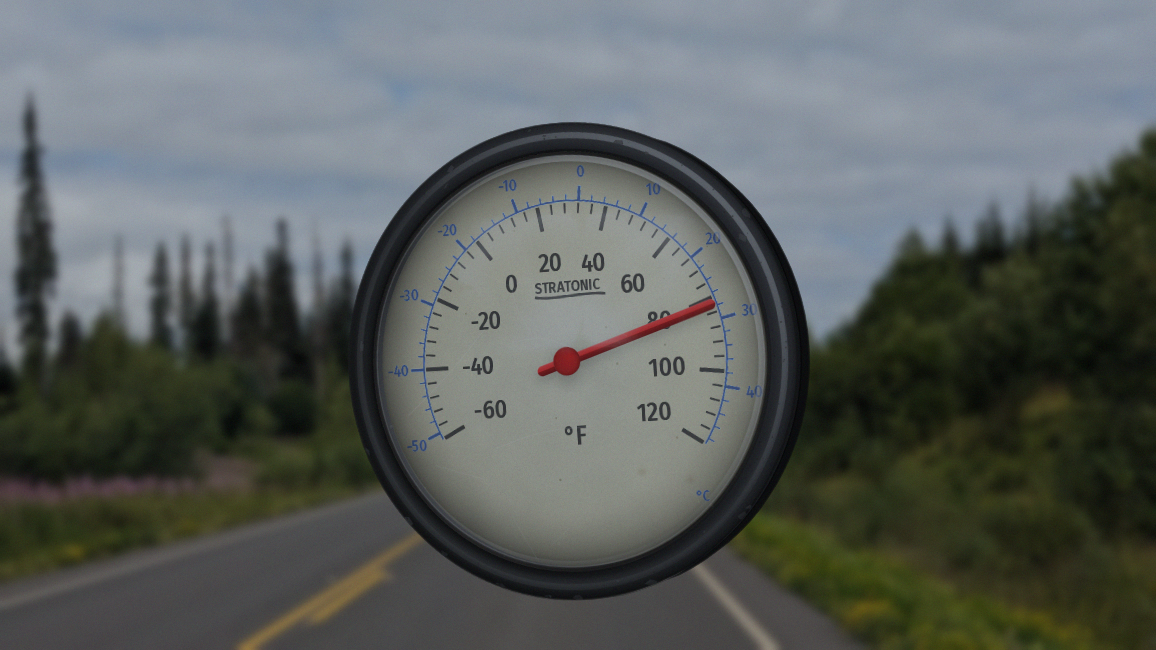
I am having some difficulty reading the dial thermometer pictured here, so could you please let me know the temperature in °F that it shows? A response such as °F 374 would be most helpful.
°F 82
